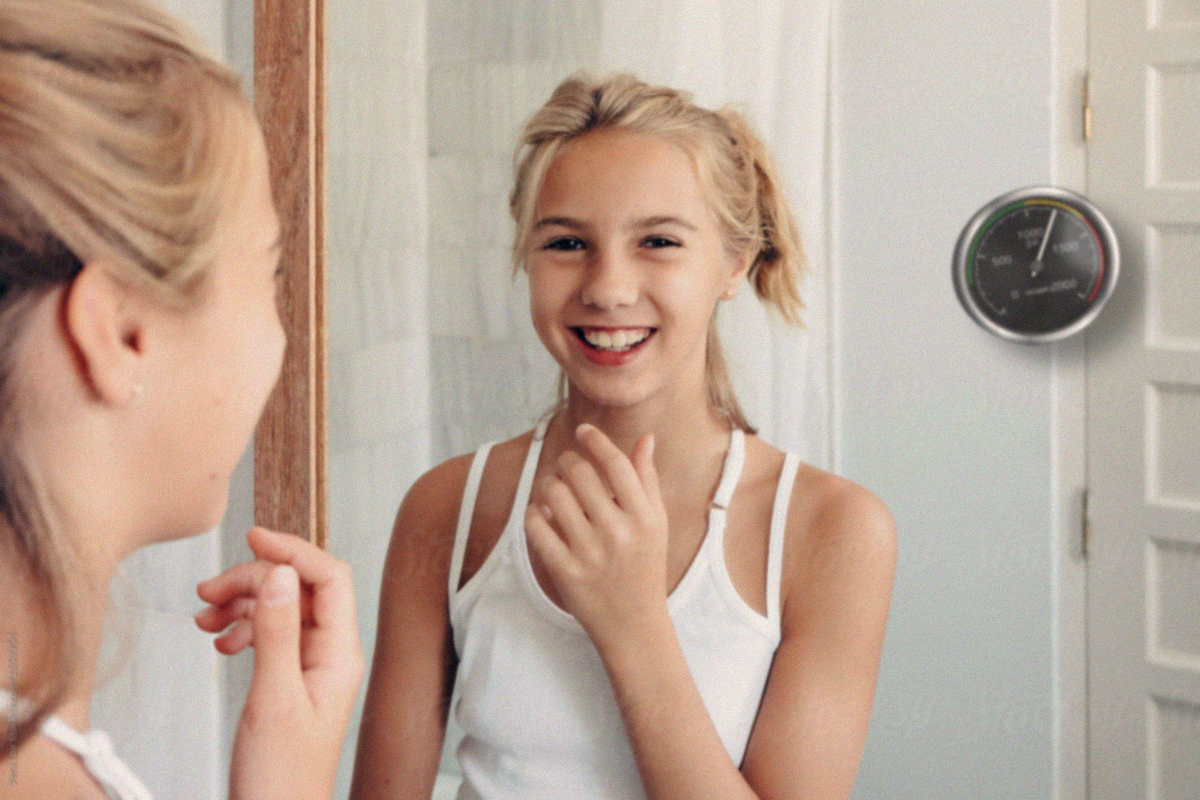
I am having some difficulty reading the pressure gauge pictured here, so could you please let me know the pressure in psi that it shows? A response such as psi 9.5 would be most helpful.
psi 1200
